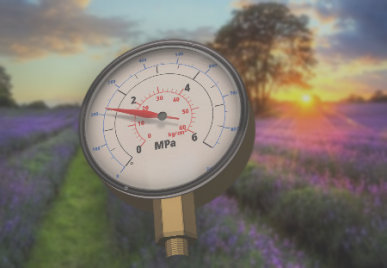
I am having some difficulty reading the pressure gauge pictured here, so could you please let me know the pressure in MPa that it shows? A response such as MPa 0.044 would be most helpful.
MPa 1.5
